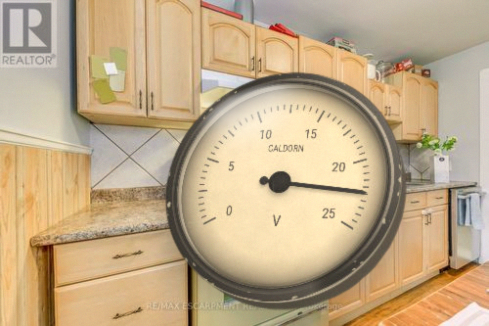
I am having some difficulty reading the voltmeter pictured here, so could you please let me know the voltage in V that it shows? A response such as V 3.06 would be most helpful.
V 22.5
